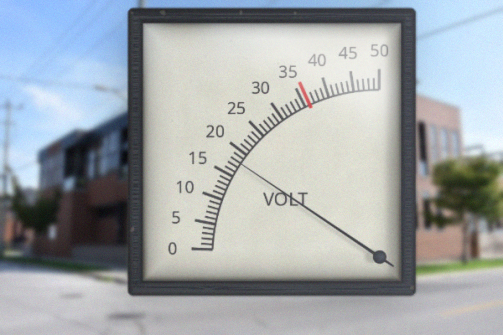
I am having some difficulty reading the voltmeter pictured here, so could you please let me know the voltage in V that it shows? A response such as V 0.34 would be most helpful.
V 18
